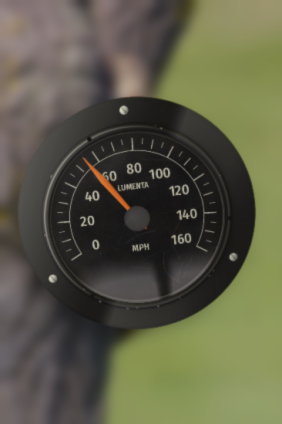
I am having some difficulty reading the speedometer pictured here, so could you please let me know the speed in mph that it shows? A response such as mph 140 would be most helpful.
mph 55
